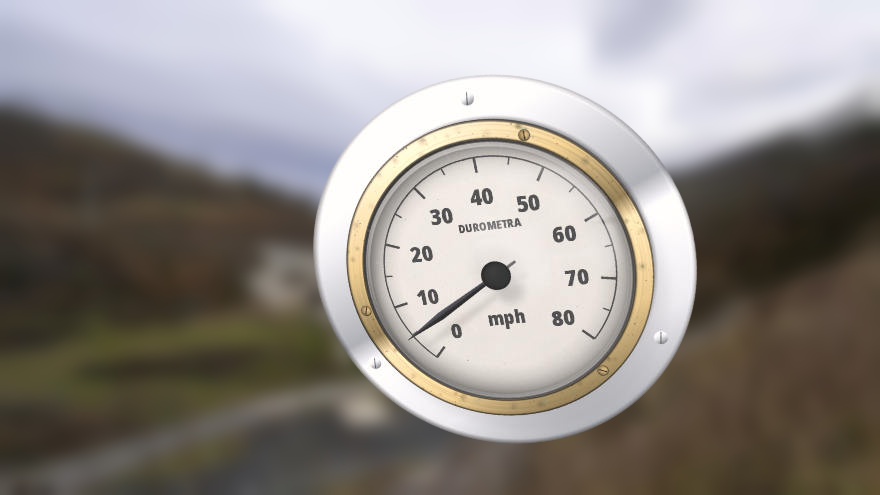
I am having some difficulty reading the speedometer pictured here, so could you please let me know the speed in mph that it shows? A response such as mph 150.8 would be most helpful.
mph 5
